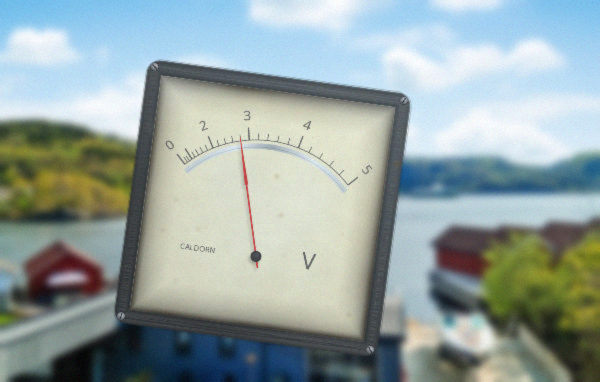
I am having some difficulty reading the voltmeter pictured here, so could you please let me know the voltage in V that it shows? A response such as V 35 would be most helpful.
V 2.8
